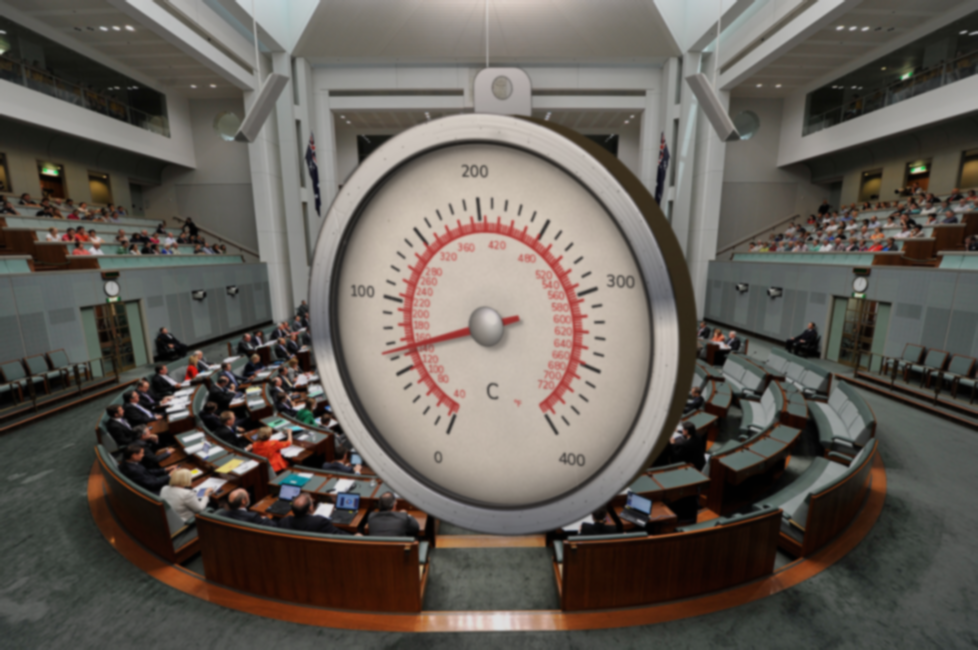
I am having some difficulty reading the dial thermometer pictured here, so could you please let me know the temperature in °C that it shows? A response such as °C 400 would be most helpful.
°C 65
